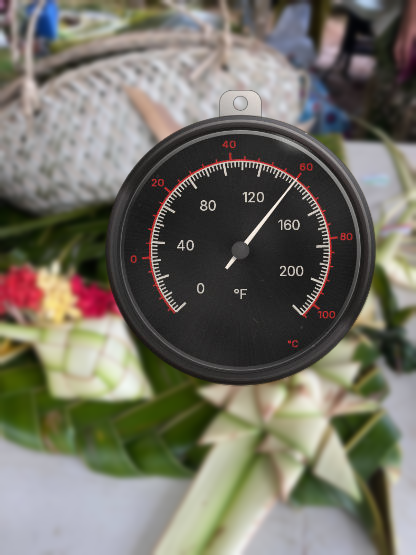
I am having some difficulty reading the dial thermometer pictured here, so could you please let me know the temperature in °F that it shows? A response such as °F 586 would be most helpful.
°F 140
